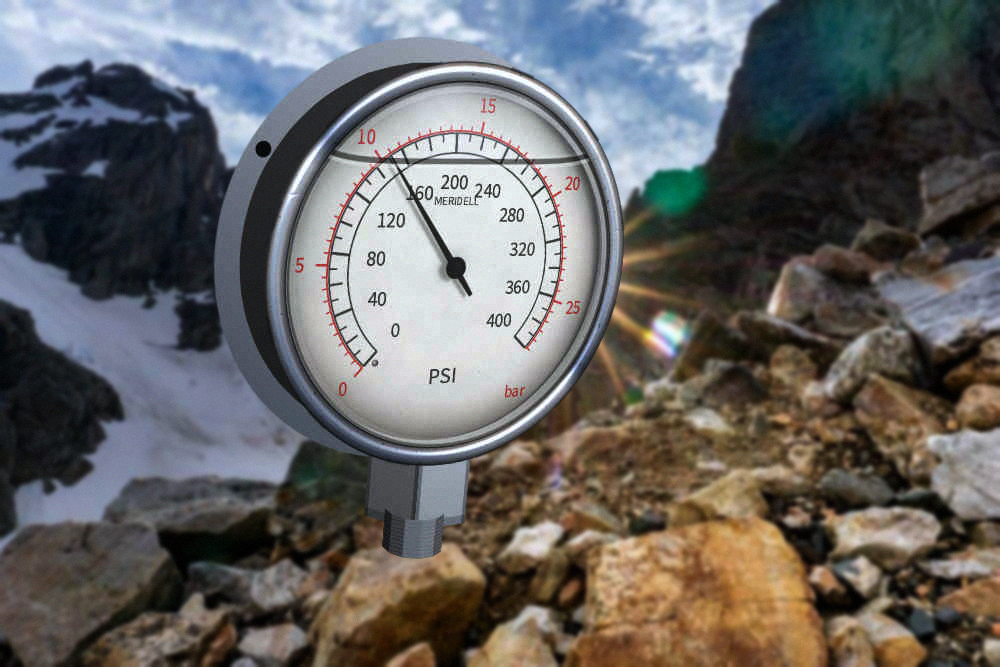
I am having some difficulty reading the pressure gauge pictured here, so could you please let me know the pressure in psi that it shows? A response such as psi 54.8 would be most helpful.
psi 150
